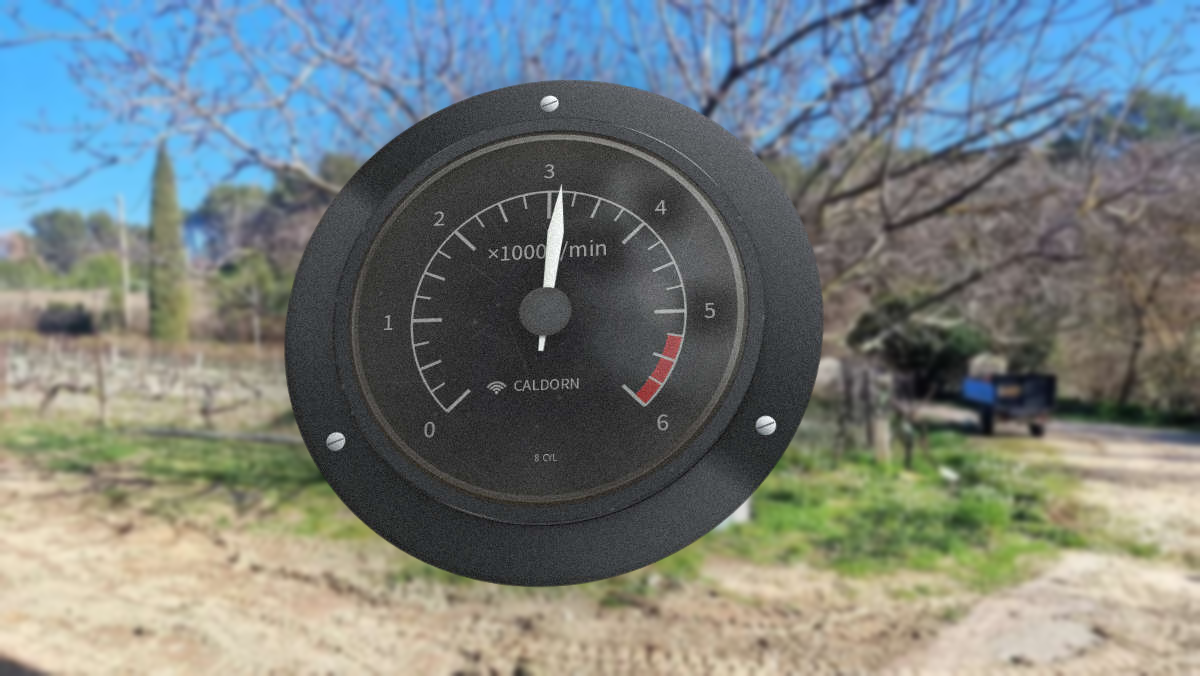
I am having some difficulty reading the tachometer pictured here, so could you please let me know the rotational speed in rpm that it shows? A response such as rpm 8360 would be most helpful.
rpm 3125
